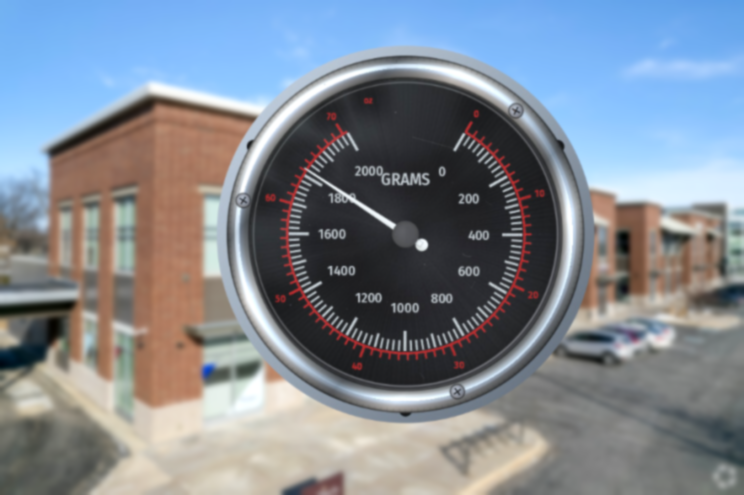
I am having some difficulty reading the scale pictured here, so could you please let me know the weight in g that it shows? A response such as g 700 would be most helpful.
g 1820
